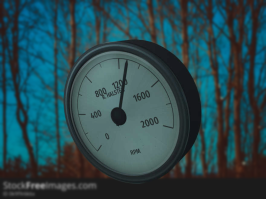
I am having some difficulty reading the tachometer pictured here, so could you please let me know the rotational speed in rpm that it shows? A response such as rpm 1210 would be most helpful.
rpm 1300
